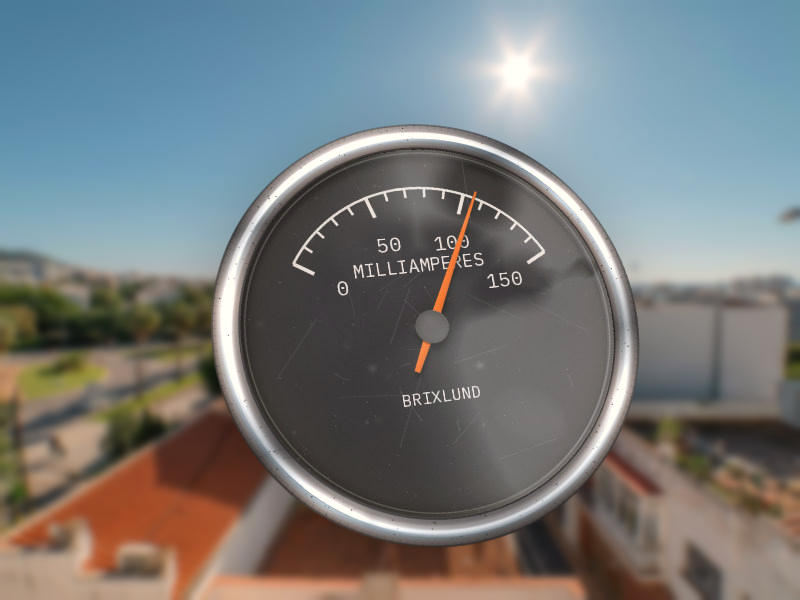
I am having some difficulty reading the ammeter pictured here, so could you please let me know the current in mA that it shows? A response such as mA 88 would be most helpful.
mA 105
